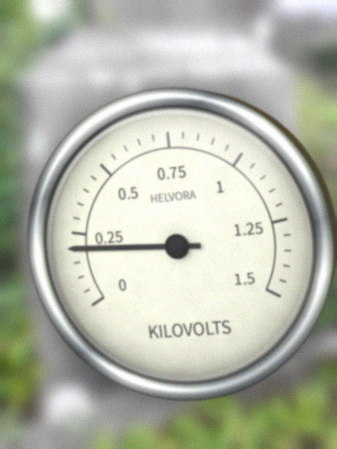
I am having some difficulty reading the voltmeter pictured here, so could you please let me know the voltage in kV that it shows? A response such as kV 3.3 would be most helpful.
kV 0.2
